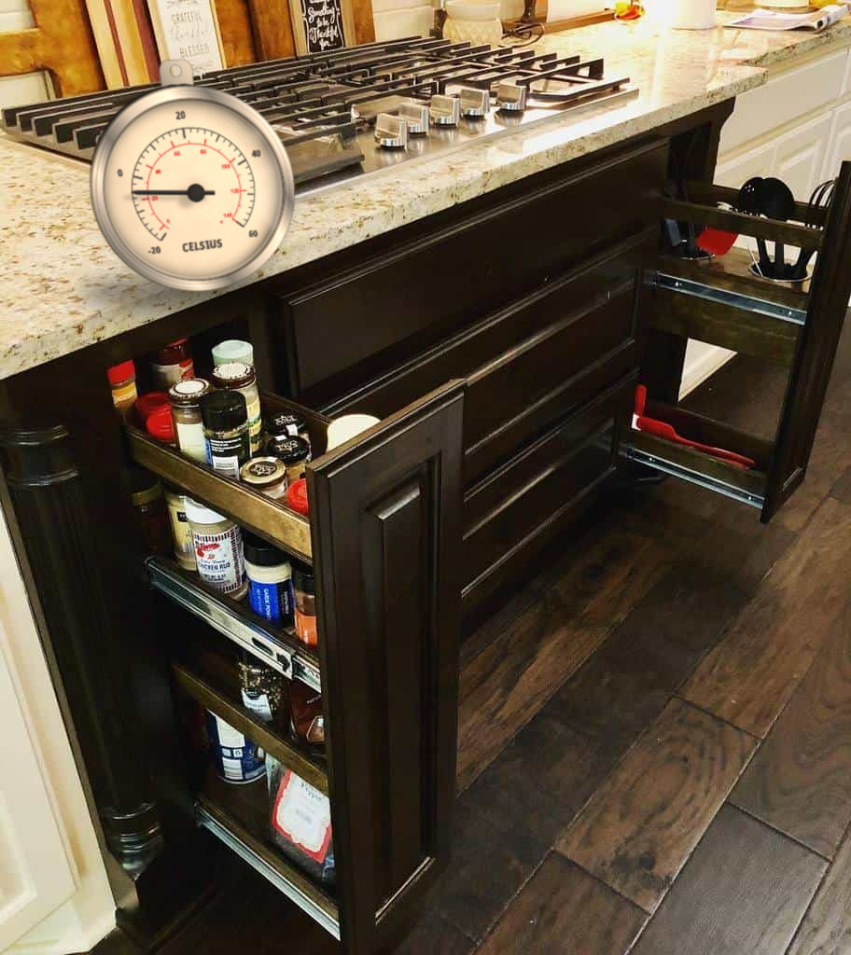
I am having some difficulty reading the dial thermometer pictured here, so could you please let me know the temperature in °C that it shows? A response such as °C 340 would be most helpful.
°C -4
